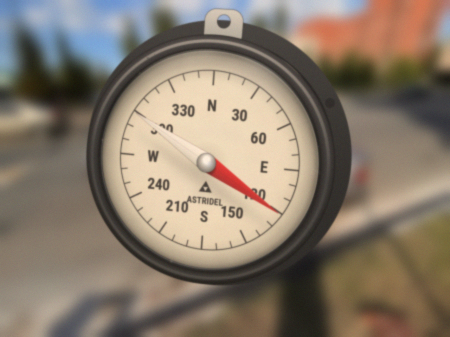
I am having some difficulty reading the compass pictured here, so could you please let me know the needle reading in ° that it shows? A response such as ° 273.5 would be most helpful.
° 120
